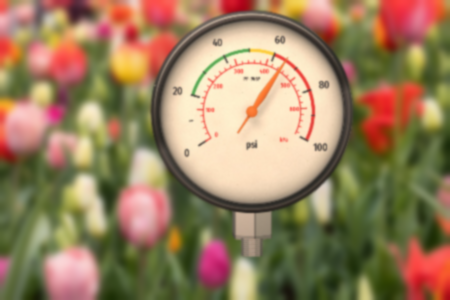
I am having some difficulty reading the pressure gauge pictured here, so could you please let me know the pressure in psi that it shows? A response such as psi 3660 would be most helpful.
psi 65
